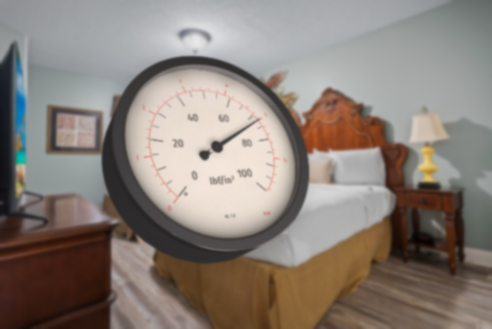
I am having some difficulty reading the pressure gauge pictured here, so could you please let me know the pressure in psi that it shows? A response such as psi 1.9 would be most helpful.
psi 72.5
